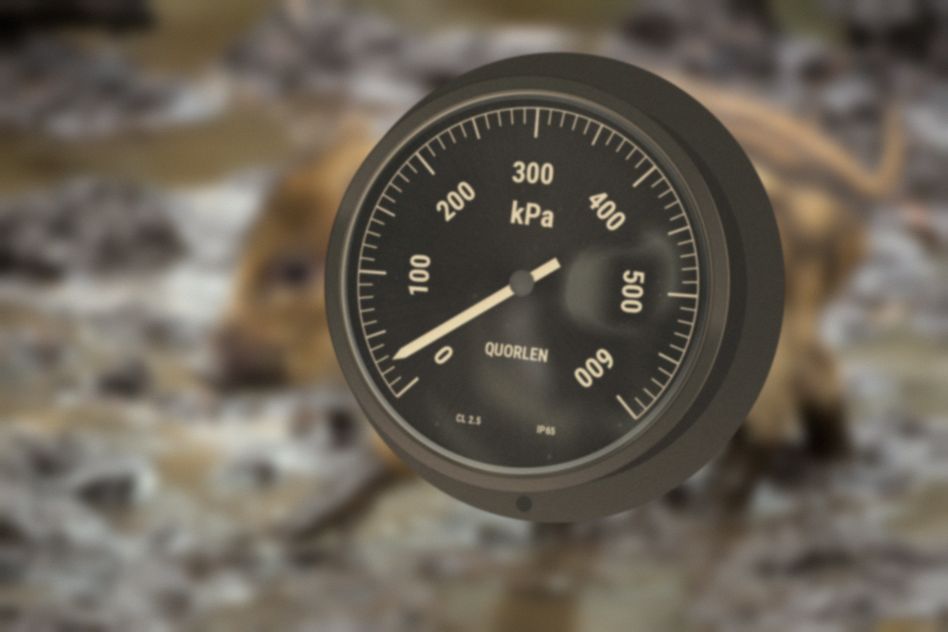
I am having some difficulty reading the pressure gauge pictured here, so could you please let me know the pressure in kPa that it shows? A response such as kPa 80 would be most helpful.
kPa 25
